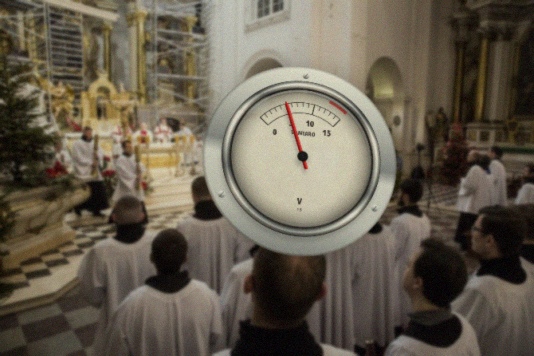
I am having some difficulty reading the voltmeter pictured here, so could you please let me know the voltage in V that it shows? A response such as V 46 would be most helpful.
V 5
